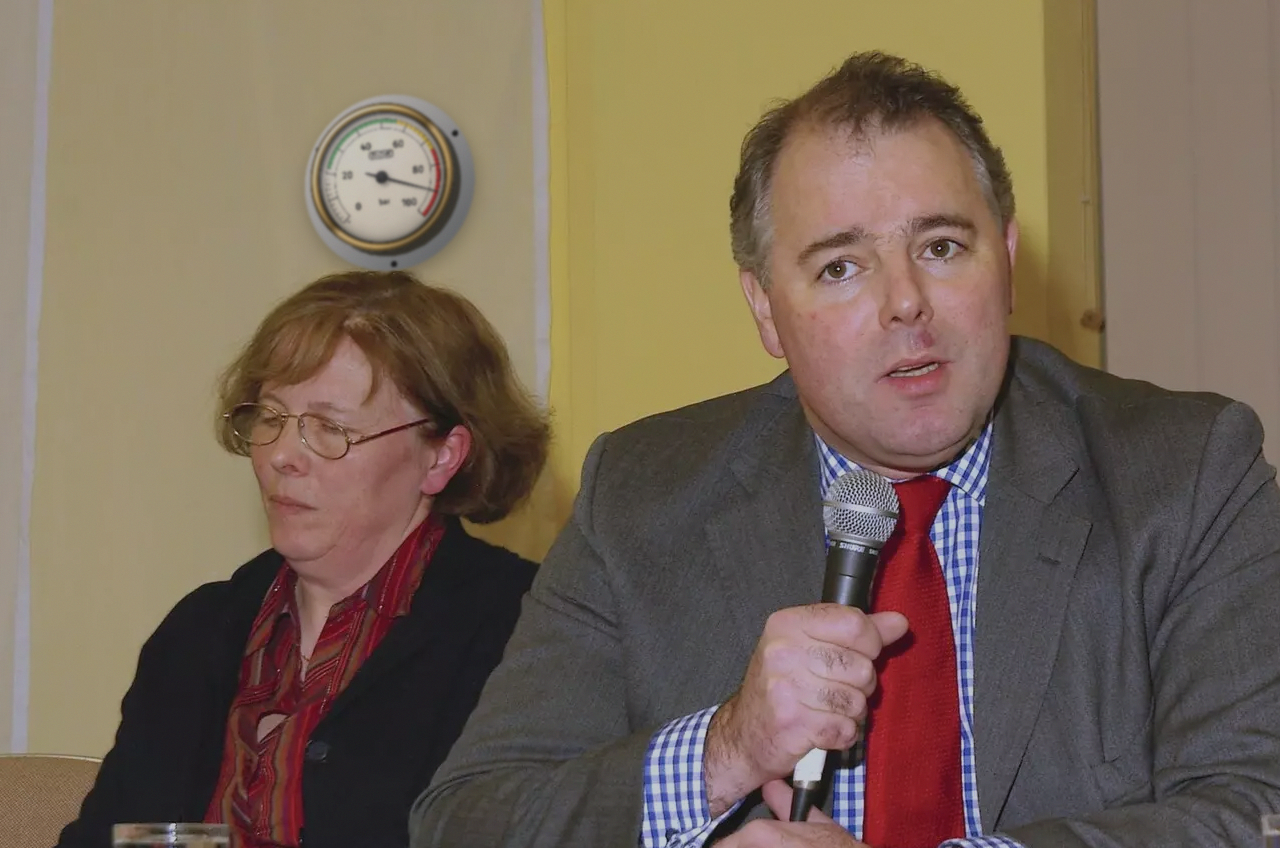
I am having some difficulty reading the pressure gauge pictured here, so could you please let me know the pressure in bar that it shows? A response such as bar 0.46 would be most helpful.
bar 90
